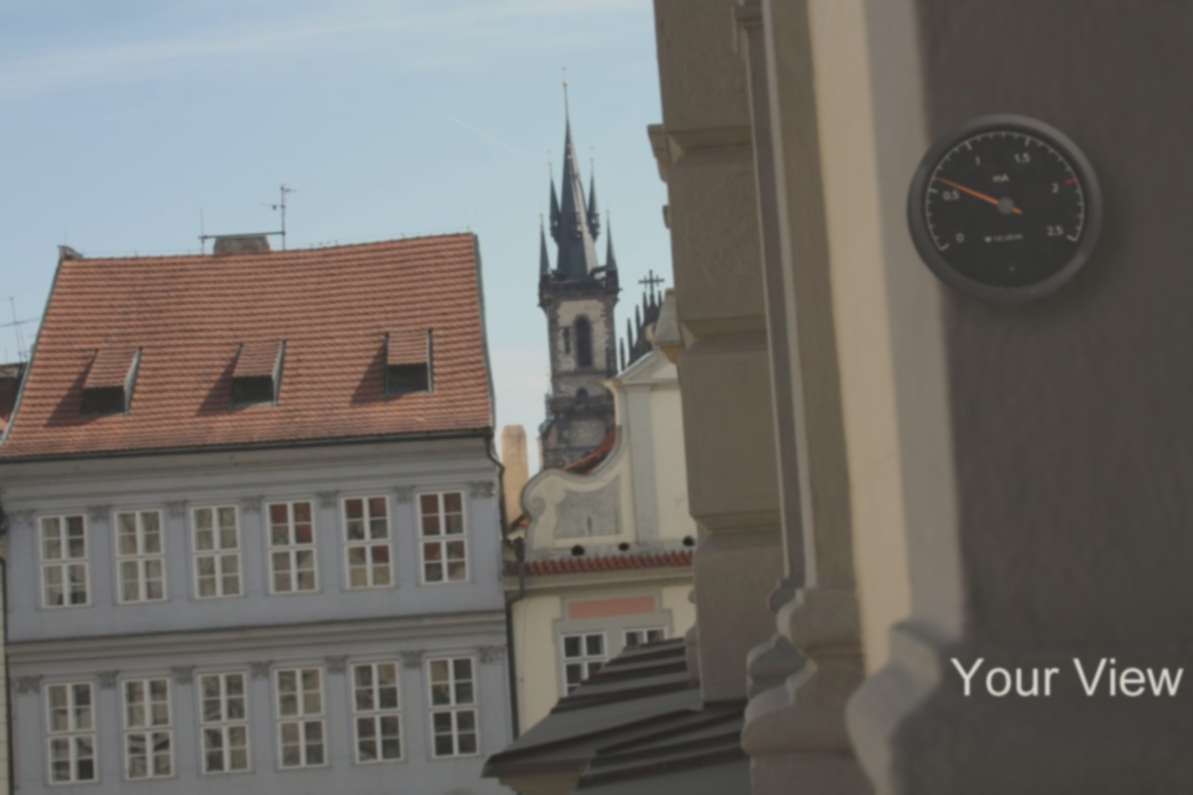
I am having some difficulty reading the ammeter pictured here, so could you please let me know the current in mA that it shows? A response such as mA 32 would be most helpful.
mA 0.6
